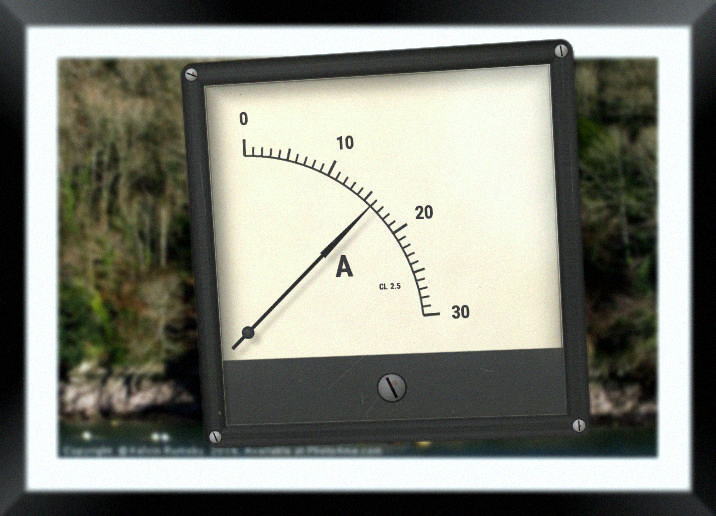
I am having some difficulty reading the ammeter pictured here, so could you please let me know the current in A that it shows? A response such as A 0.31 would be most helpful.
A 16
